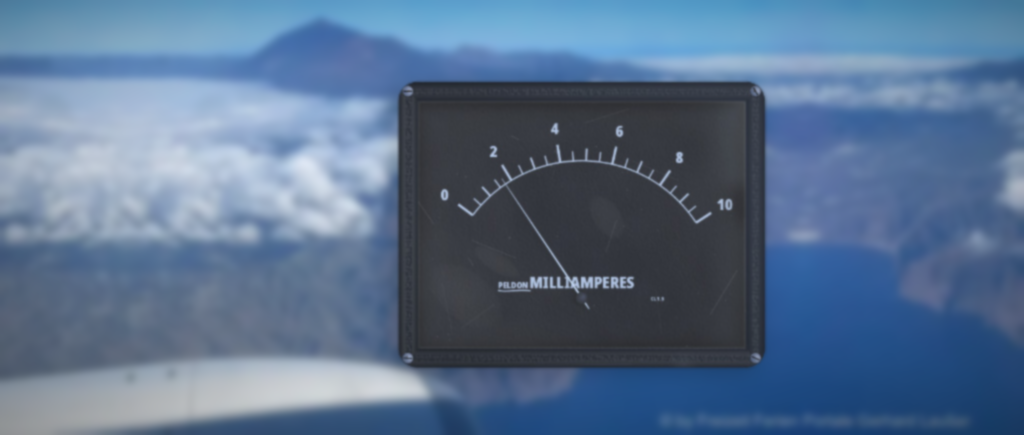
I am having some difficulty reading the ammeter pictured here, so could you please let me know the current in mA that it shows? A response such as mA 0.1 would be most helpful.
mA 1.75
